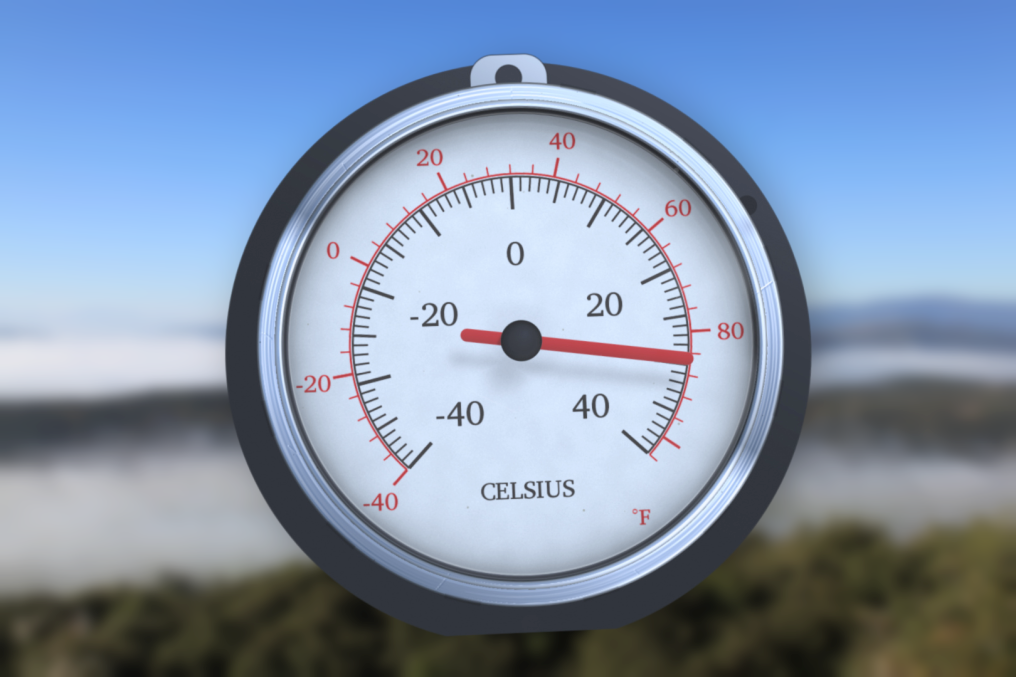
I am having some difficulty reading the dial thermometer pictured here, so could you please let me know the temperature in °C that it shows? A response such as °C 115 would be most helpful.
°C 29.5
